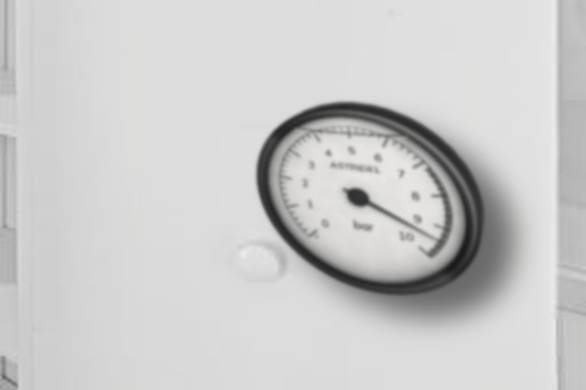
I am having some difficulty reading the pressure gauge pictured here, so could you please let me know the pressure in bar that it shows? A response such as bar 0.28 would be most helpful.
bar 9.4
